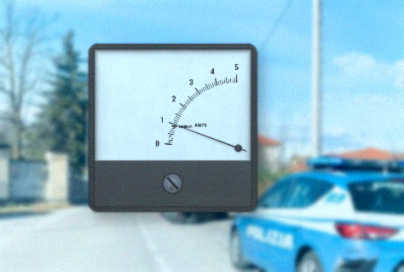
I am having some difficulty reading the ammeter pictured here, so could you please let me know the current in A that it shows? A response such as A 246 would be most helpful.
A 1
